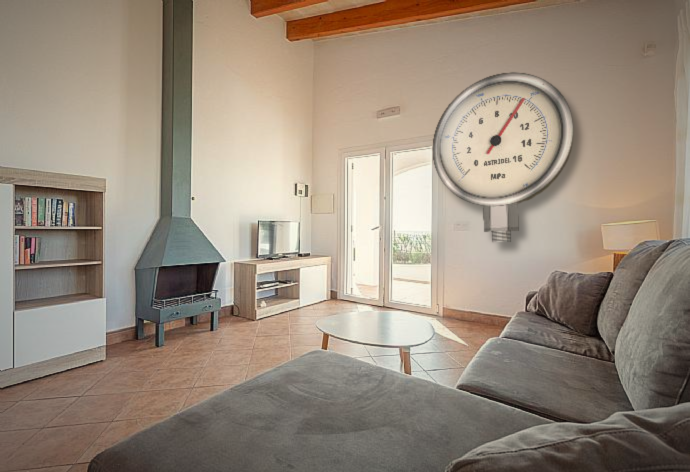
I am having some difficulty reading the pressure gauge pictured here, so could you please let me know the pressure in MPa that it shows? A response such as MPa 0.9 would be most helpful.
MPa 10
